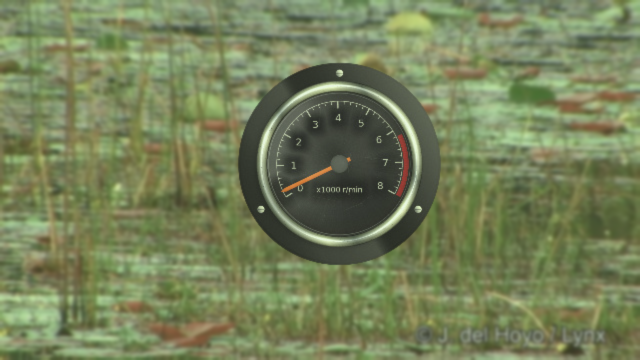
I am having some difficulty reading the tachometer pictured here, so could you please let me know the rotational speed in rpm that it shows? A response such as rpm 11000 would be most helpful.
rpm 200
